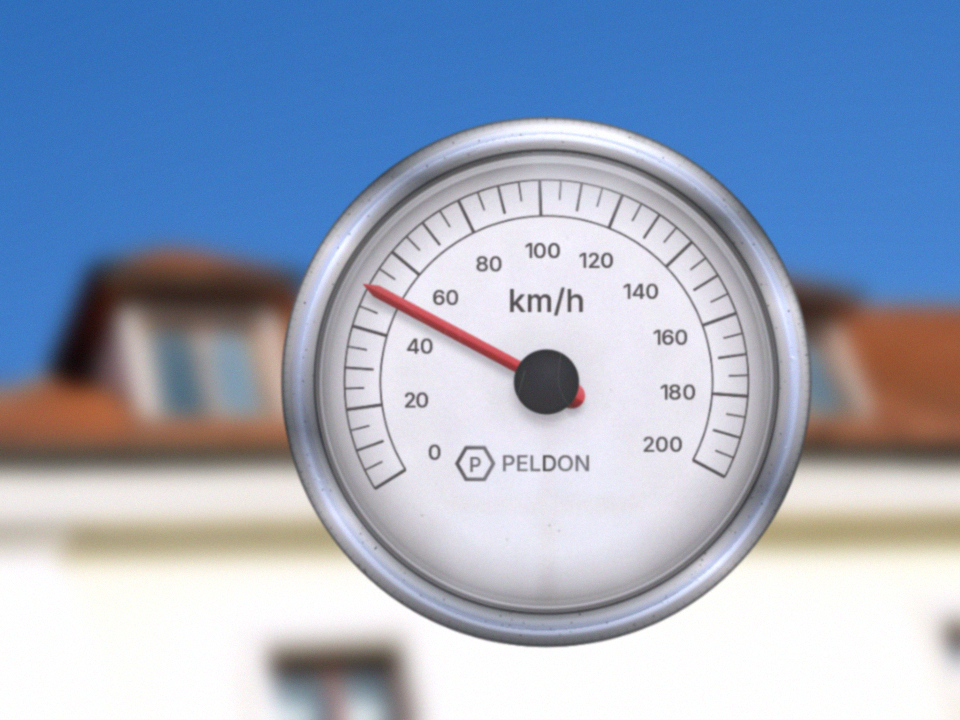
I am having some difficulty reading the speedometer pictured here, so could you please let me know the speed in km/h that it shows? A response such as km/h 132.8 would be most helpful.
km/h 50
